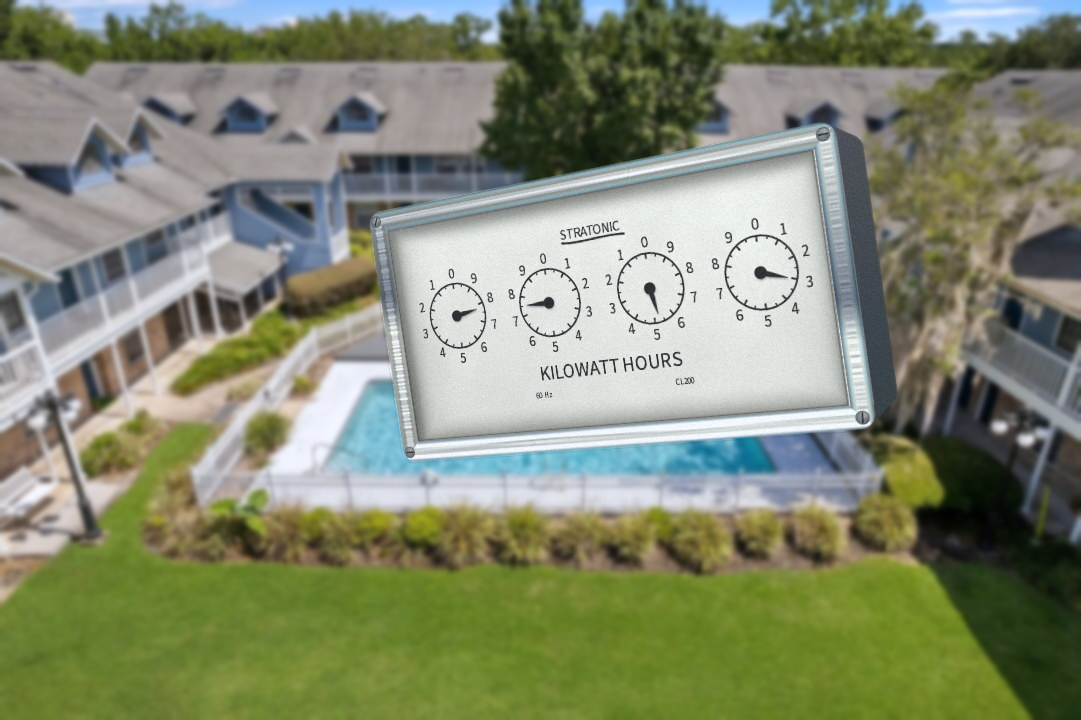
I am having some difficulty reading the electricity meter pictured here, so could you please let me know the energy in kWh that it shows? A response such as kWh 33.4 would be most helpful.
kWh 7753
